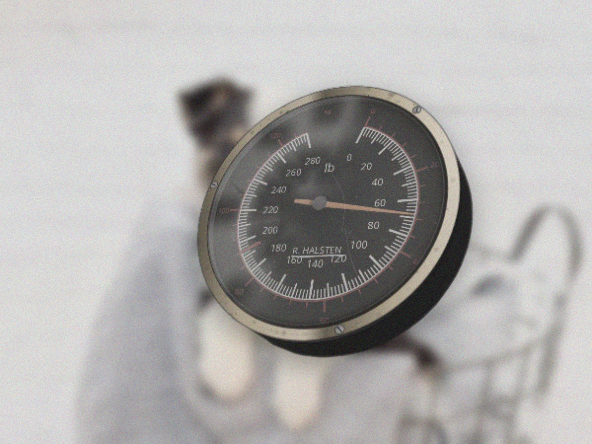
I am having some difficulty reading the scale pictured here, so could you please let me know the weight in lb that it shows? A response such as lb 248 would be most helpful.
lb 70
